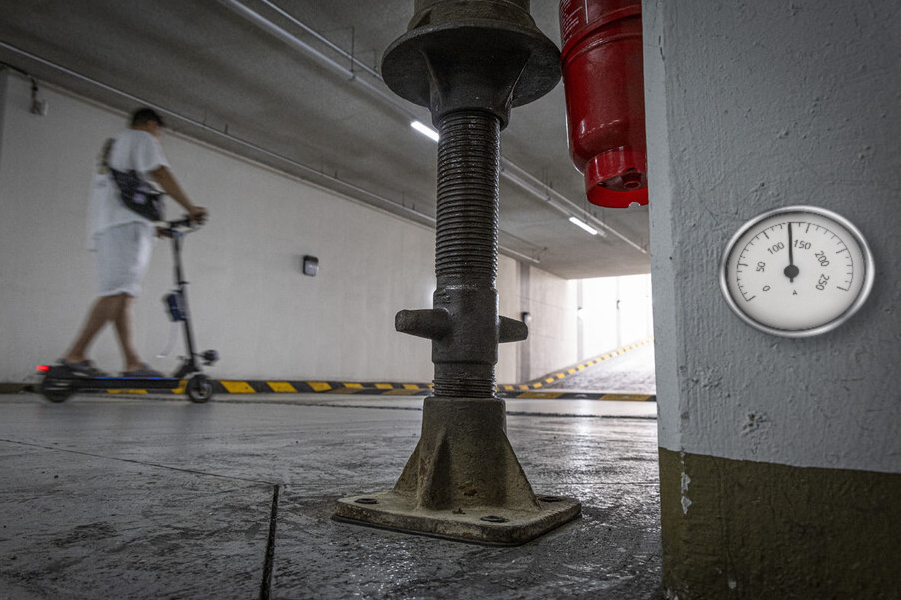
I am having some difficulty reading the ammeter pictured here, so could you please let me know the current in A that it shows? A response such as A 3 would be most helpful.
A 130
